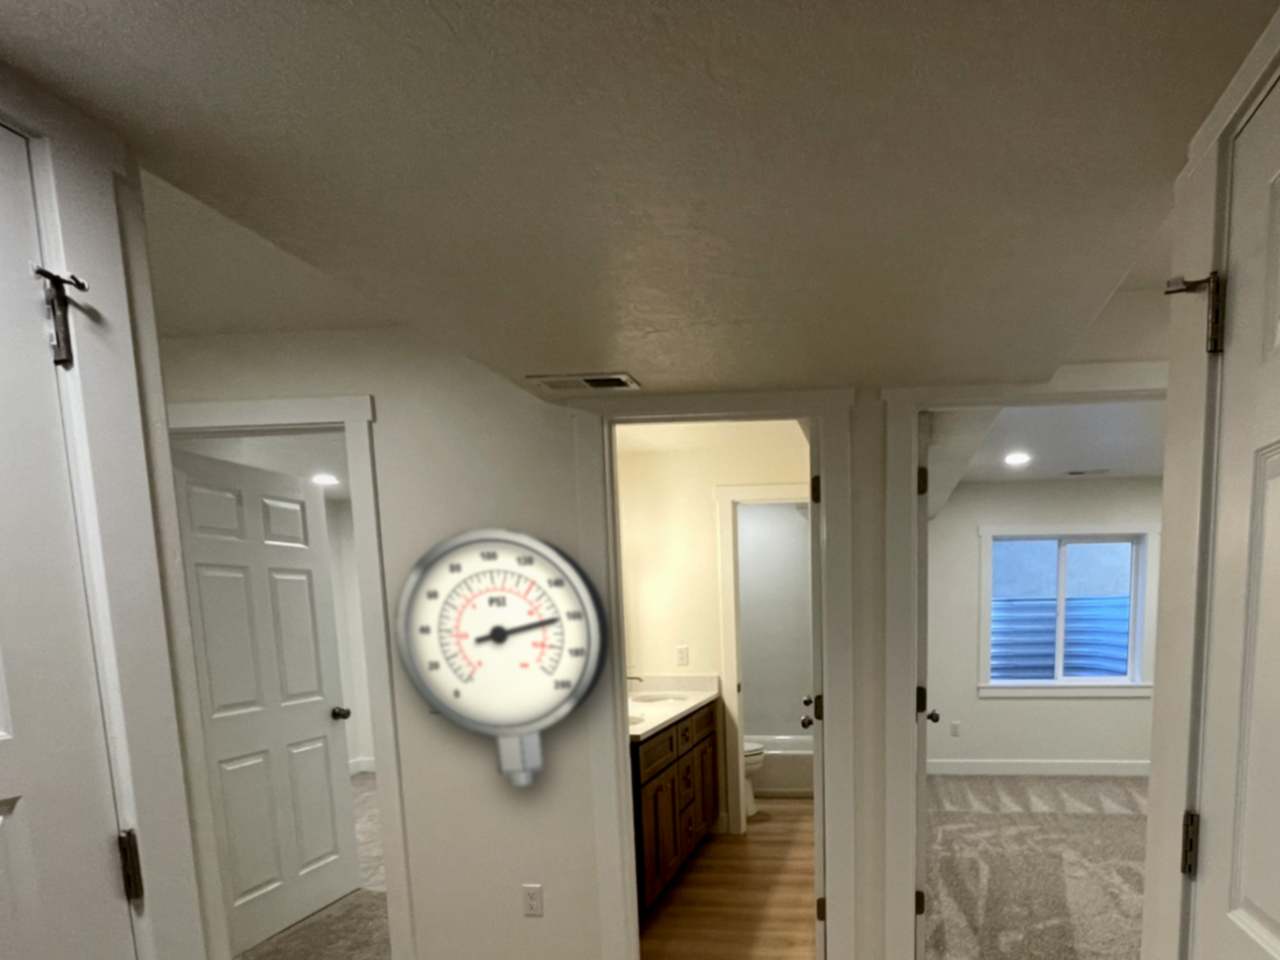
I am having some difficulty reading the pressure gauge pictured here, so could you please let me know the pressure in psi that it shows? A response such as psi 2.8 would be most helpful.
psi 160
